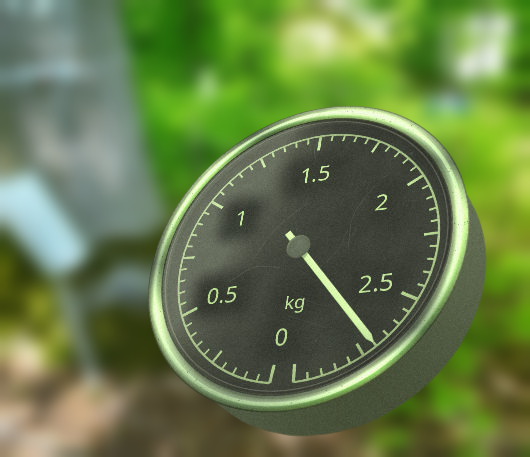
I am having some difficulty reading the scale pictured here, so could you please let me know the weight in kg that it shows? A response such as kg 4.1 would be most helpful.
kg 2.7
